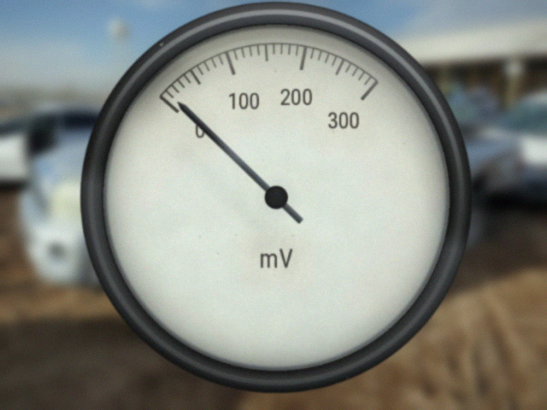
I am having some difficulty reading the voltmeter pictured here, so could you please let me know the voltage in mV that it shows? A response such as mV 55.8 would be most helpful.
mV 10
